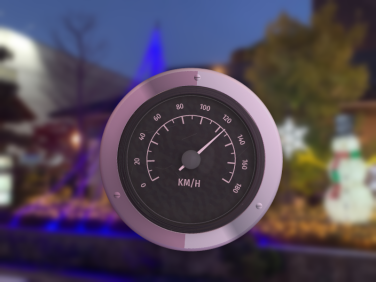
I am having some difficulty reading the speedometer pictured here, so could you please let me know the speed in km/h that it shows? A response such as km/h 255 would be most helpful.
km/h 125
